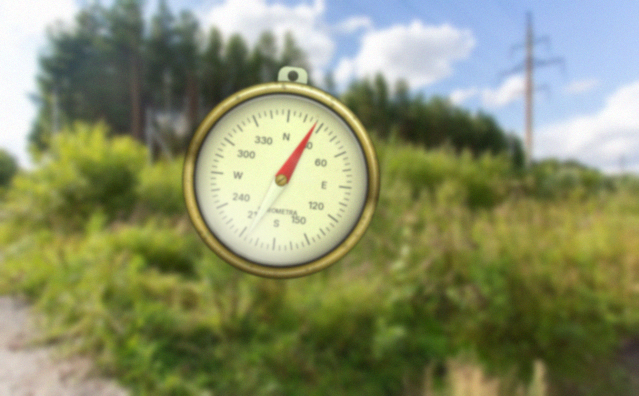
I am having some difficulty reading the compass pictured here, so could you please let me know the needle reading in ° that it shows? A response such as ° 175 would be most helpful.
° 25
